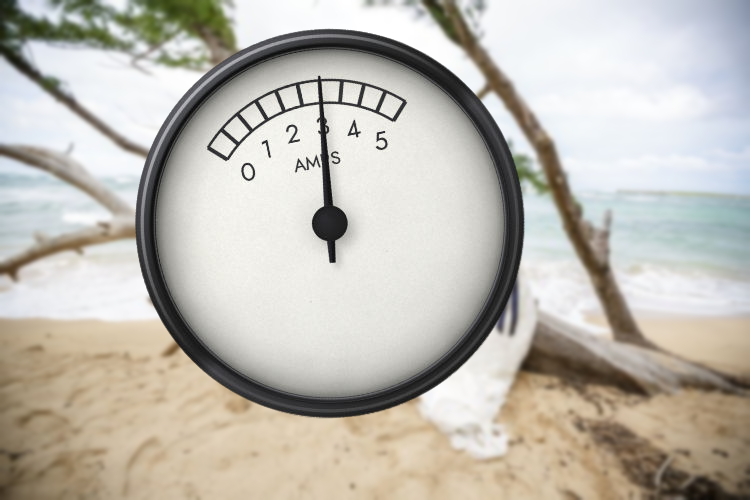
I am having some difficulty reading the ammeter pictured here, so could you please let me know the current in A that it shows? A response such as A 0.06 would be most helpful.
A 3
